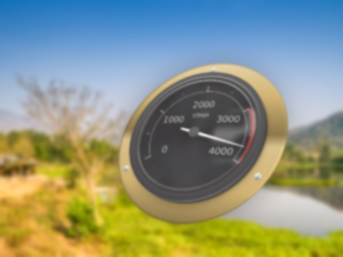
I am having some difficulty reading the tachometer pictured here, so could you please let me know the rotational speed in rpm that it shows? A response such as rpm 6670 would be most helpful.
rpm 3750
